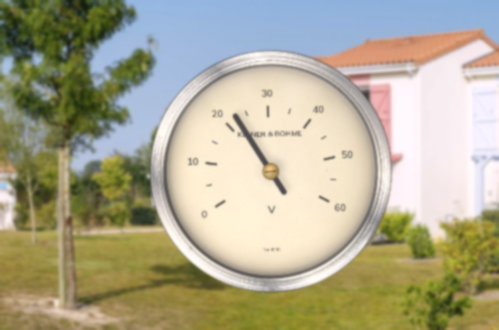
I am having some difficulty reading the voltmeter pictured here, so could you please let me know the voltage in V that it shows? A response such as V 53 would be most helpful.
V 22.5
